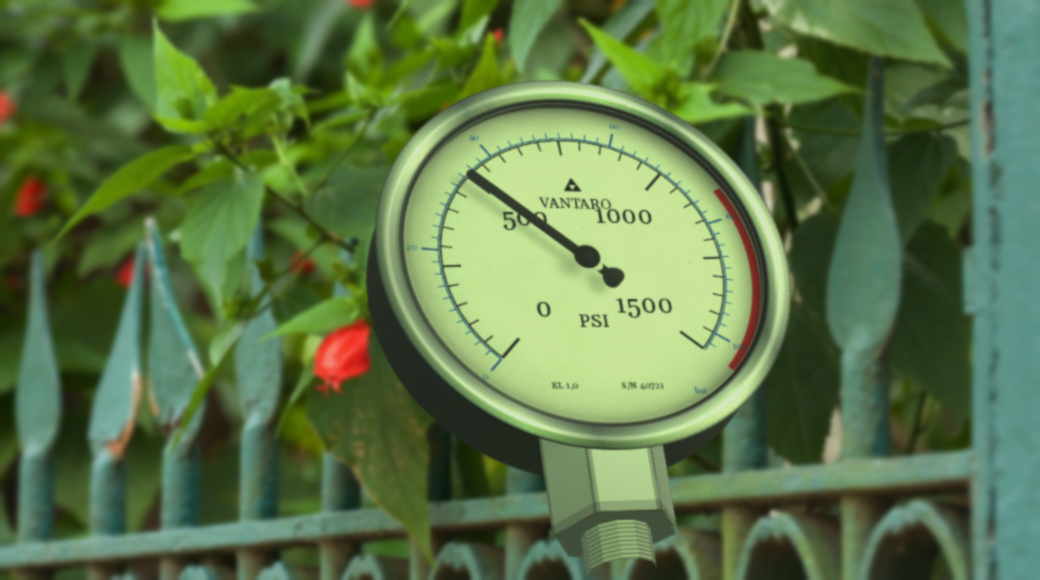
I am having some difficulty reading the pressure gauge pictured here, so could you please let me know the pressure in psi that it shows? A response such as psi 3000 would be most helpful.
psi 500
